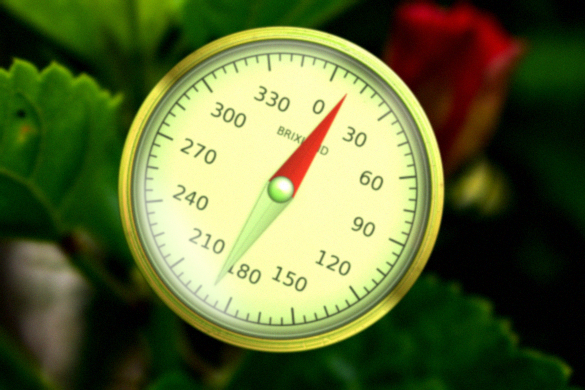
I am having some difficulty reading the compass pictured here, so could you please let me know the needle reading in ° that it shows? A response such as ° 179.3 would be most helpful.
° 10
